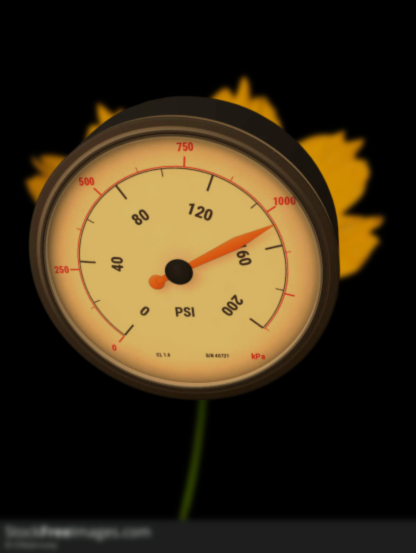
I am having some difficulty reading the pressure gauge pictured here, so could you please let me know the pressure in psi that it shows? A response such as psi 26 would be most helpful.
psi 150
